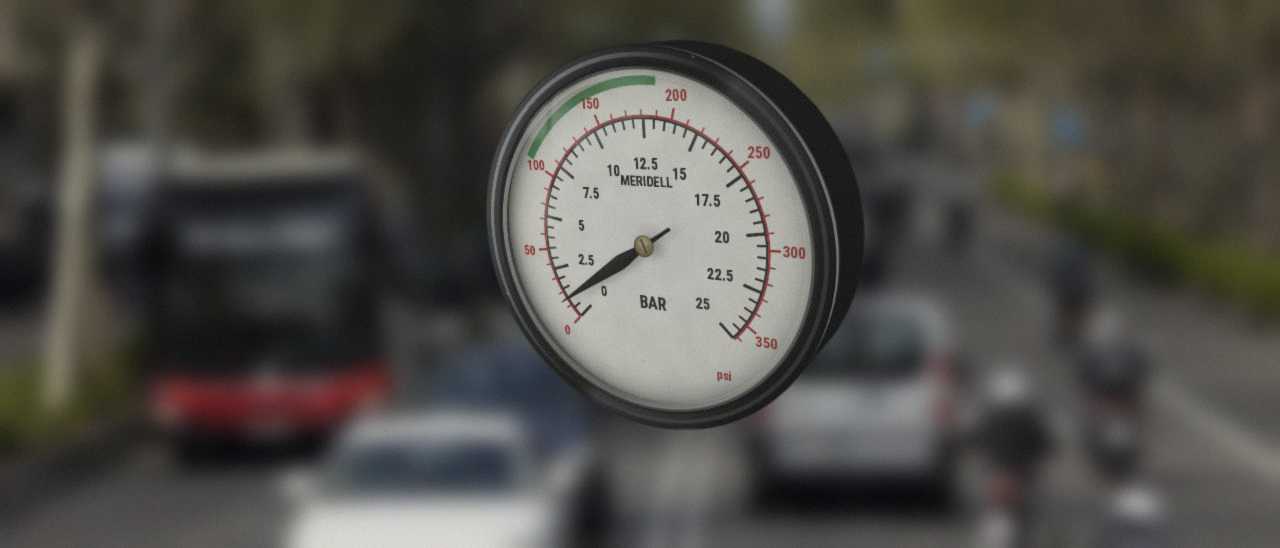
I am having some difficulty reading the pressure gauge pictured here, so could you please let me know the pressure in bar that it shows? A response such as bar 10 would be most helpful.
bar 1
